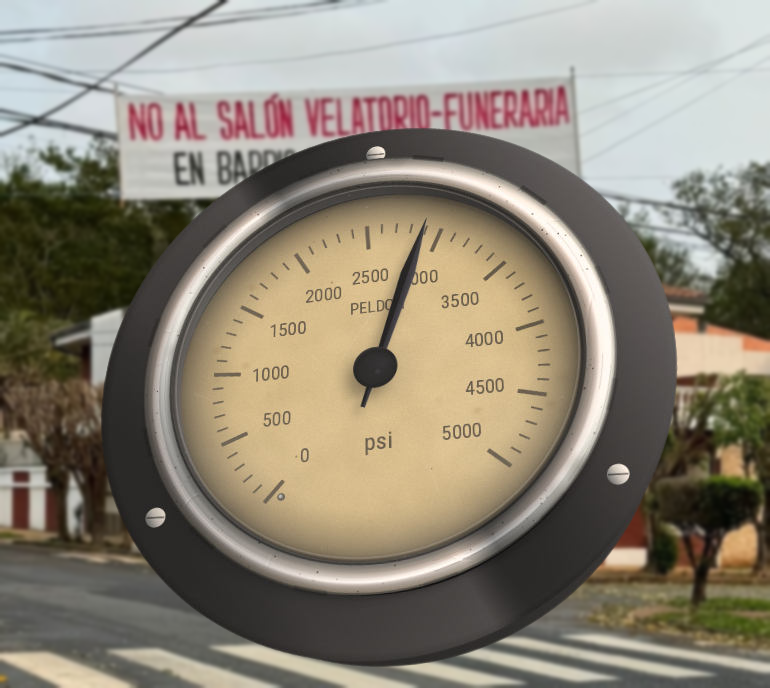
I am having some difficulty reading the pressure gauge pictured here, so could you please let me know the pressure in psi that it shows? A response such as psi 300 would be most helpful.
psi 2900
